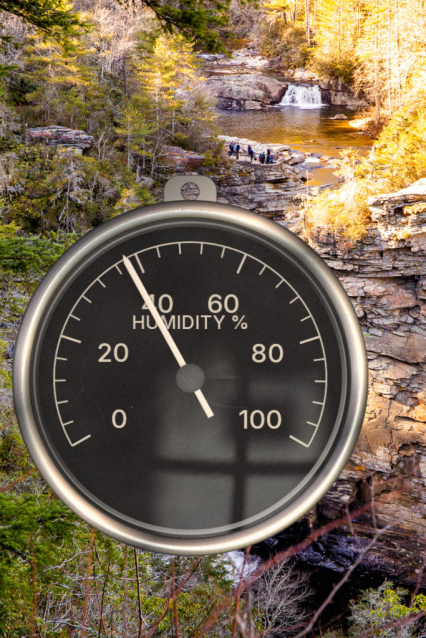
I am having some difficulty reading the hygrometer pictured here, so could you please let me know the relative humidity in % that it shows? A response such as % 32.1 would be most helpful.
% 38
